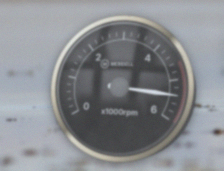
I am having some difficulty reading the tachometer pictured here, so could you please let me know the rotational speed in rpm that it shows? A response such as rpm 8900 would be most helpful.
rpm 5400
